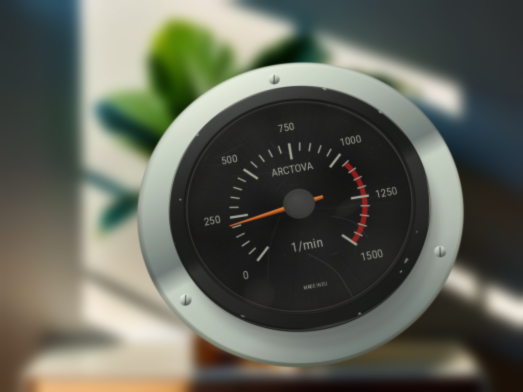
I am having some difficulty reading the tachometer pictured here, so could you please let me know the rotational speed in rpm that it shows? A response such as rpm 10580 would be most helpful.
rpm 200
